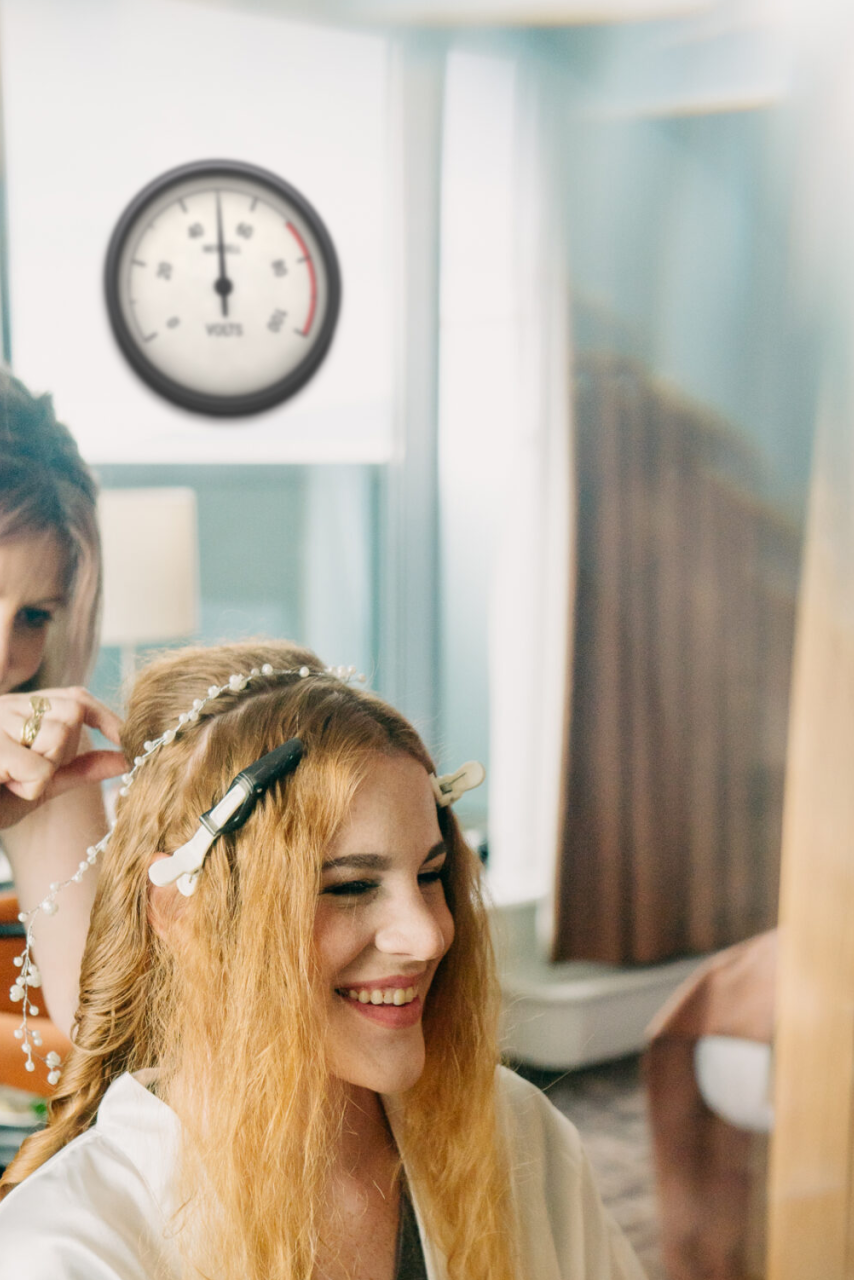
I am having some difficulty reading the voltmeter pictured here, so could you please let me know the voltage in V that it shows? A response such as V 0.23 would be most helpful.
V 50
